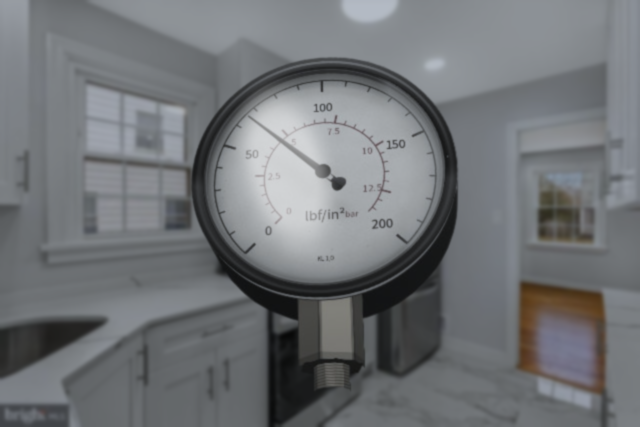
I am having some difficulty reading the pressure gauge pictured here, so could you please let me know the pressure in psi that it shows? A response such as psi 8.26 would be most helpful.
psi 65
